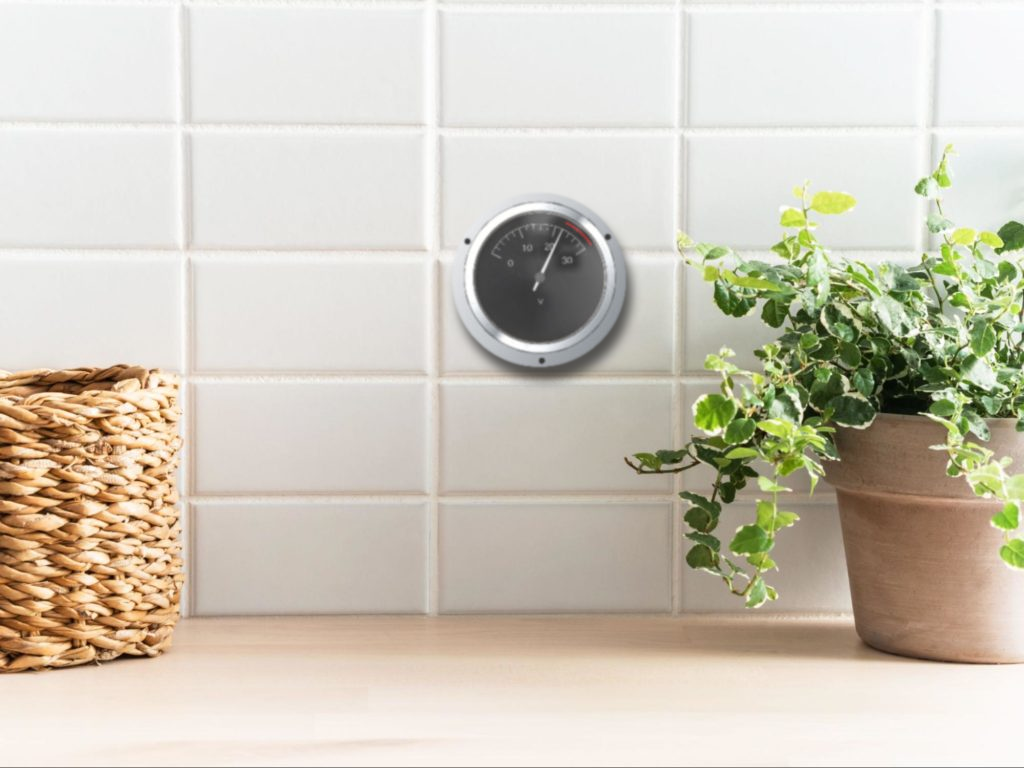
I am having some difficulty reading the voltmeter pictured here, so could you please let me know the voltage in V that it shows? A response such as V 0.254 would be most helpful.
V 22
